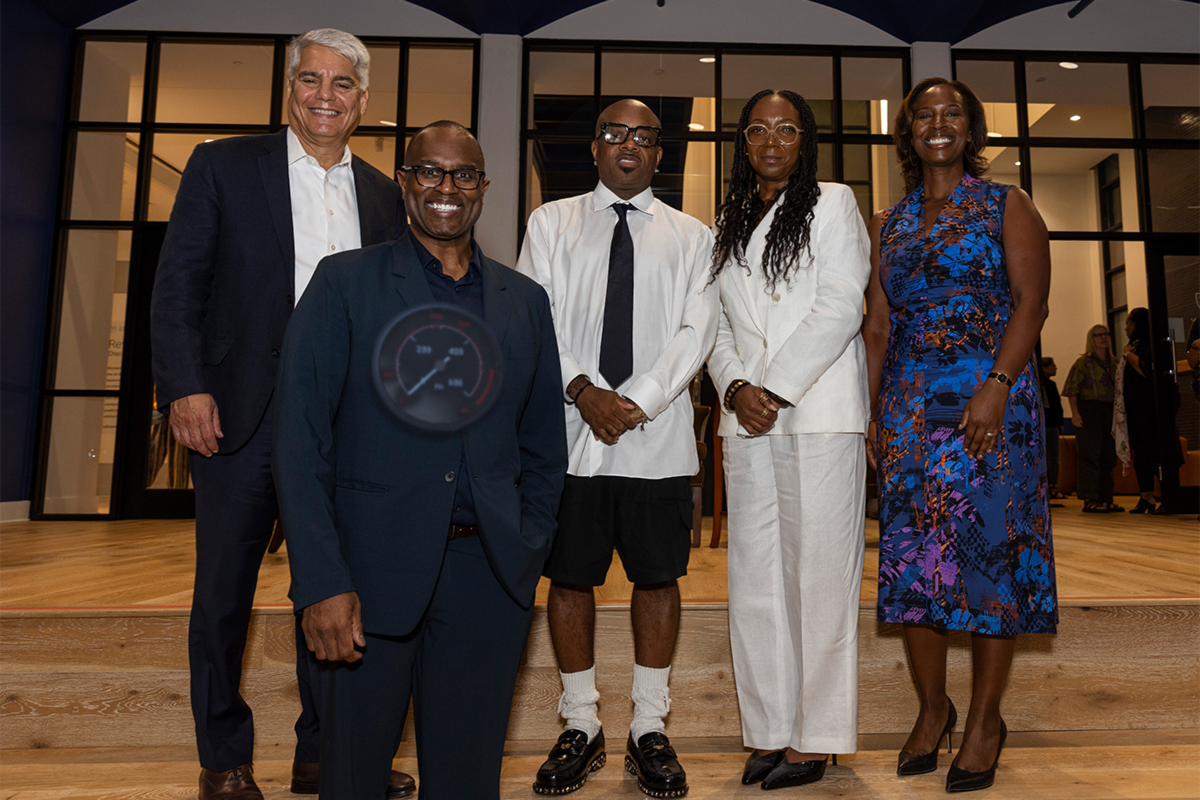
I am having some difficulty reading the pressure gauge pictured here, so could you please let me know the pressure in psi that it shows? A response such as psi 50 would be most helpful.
psi 0
